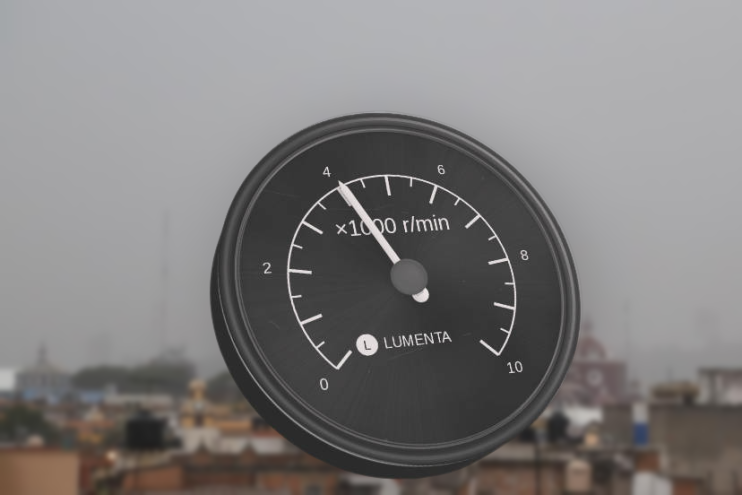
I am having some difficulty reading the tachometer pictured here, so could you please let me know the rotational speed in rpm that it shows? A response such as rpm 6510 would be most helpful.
rpm 4000
